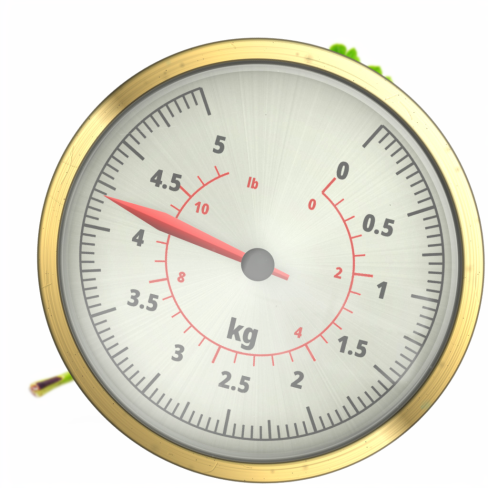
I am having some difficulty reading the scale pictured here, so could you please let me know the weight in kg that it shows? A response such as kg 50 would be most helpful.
kg 4.2
